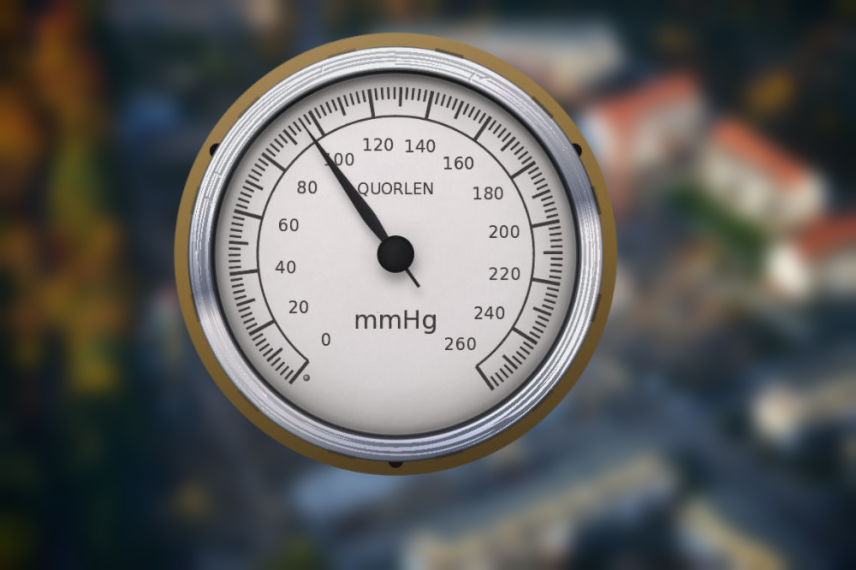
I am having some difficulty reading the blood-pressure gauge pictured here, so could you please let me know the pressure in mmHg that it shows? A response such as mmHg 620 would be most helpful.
mmHg 96
